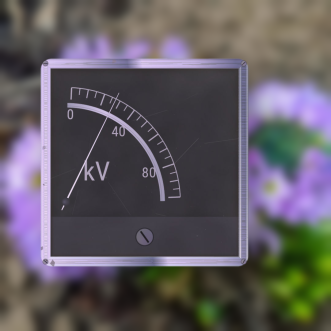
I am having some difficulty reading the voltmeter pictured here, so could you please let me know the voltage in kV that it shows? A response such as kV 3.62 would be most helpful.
kV 27.5
